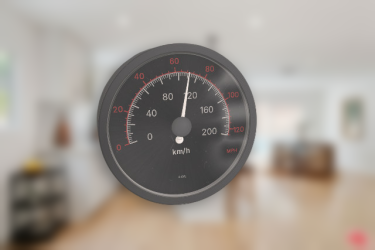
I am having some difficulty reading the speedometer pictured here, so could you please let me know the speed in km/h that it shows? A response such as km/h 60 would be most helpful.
km/h 110
